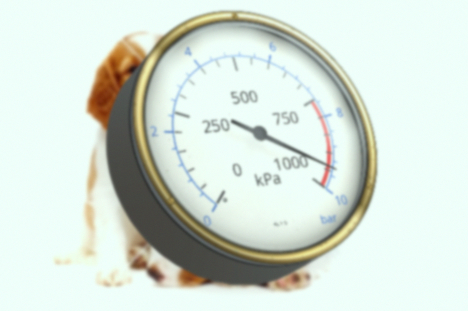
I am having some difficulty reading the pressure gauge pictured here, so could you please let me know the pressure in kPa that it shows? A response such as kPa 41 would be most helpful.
kPa 950
